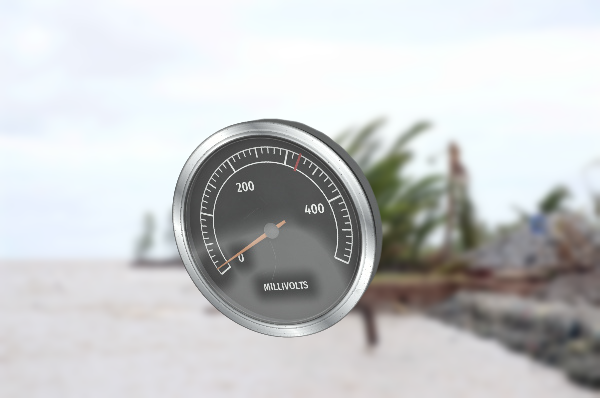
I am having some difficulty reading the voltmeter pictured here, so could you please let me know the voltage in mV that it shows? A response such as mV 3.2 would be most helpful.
mV 10
